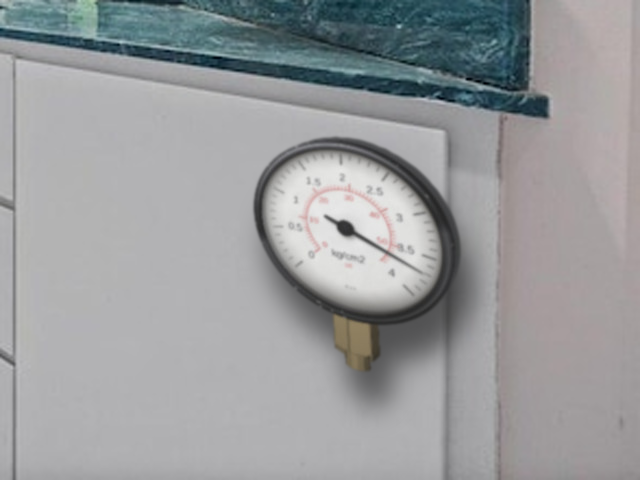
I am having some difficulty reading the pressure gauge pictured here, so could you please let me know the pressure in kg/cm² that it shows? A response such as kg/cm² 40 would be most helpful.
kg/cm² 3.7
